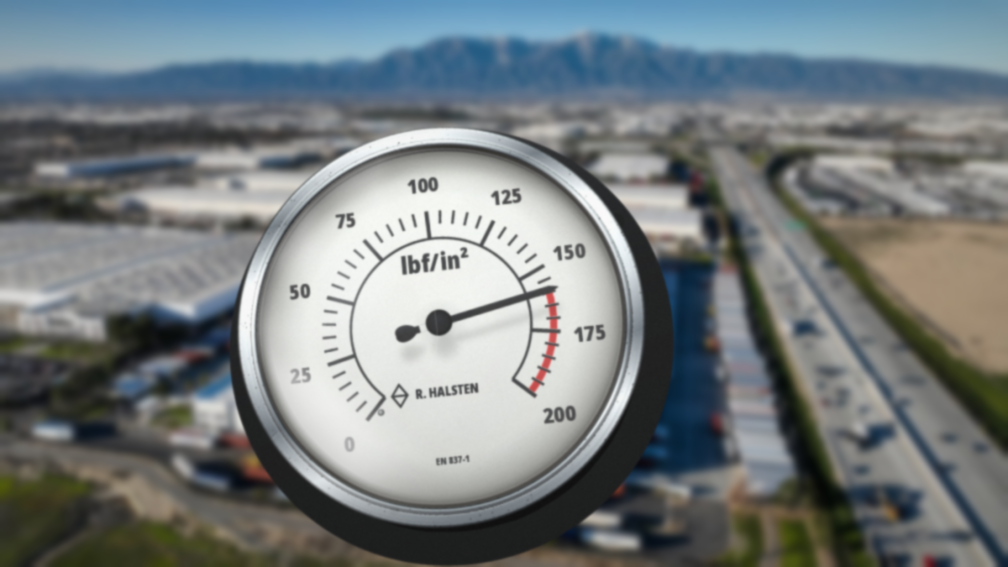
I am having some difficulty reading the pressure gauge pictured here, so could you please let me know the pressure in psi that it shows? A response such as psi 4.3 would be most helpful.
psi 160
